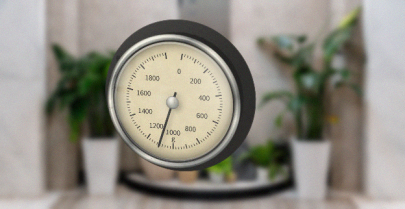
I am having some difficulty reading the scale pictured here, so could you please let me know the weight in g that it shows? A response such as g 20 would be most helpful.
g 1100
